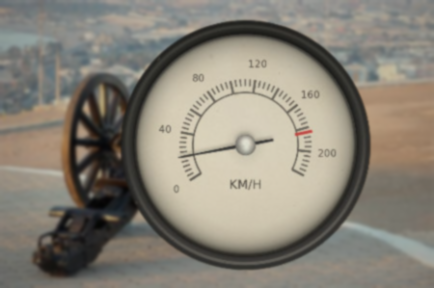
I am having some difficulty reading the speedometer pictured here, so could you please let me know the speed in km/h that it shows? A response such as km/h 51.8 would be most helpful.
km/h 20
